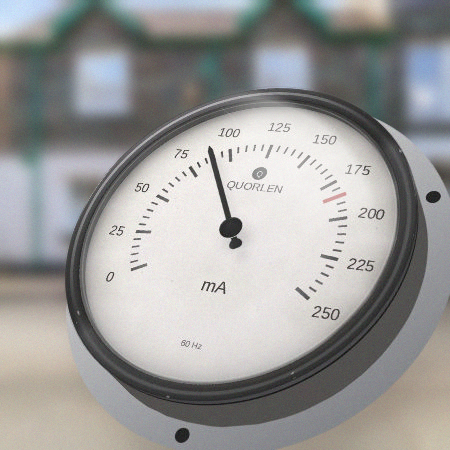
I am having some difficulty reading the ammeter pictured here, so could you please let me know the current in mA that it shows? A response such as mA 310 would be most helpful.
mA 90
